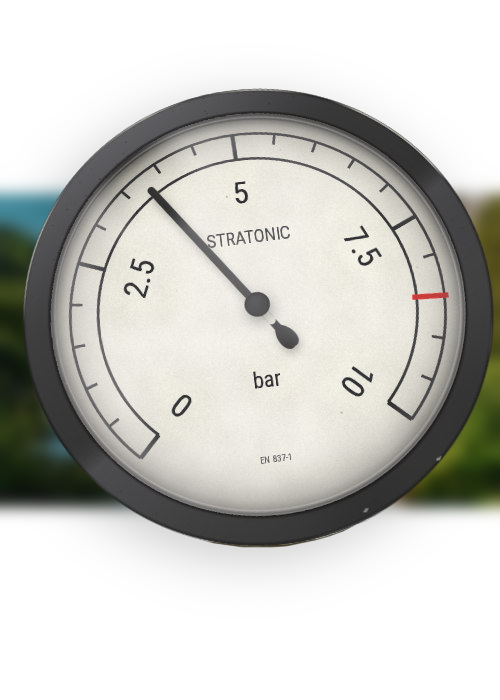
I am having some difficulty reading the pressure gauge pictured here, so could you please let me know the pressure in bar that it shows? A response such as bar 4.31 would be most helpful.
bar 3.75
